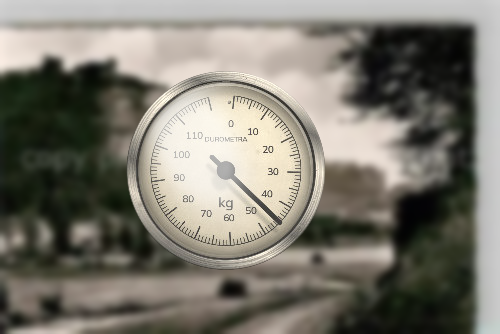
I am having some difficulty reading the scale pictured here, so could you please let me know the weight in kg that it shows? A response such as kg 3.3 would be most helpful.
kg 45
